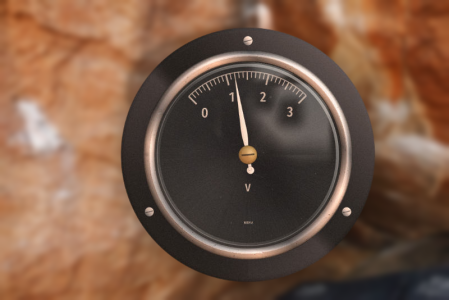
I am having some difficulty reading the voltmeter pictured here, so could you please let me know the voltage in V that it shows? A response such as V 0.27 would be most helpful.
V 1.2
